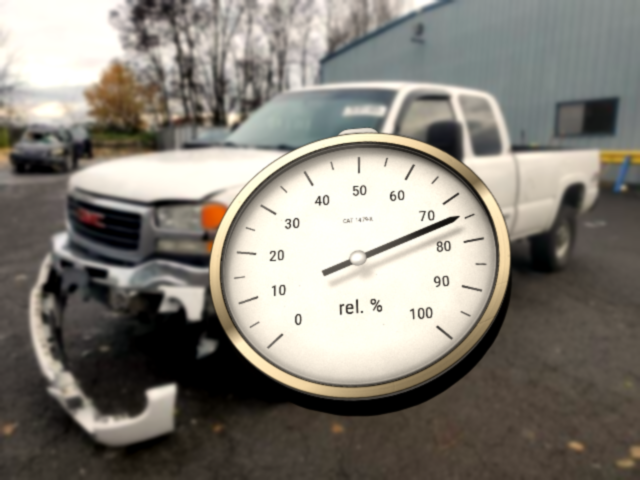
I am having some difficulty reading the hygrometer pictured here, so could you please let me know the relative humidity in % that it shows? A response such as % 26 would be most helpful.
% 75
